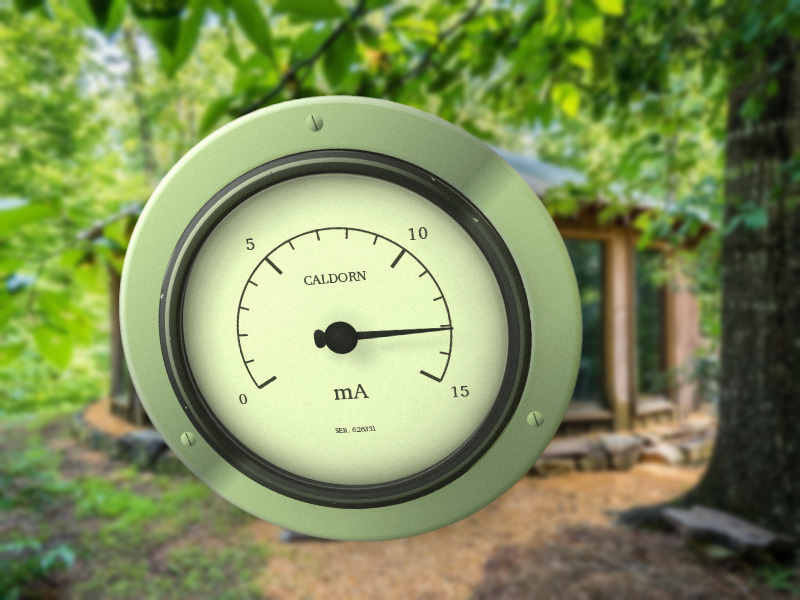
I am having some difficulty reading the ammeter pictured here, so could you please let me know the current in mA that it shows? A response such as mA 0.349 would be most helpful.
mA 13
